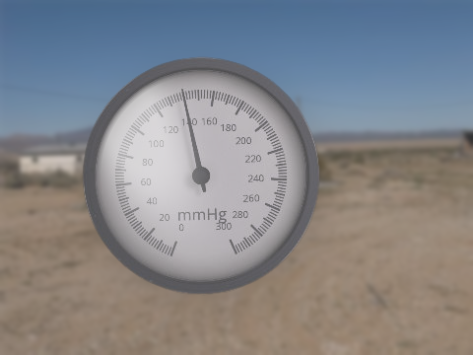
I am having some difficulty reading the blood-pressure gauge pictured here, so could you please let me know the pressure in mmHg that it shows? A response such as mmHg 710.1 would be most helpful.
mmHg 140
